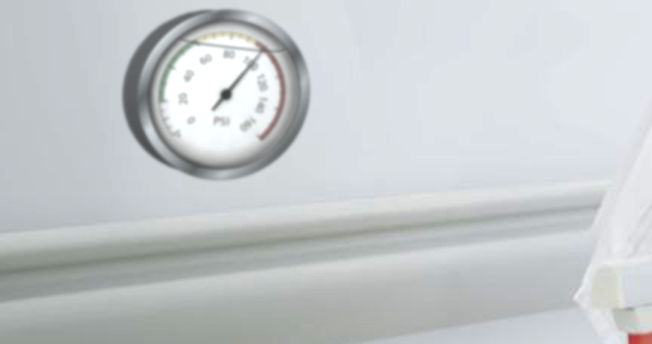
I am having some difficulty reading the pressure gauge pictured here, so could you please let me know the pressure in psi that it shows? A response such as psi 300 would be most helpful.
psi 100
